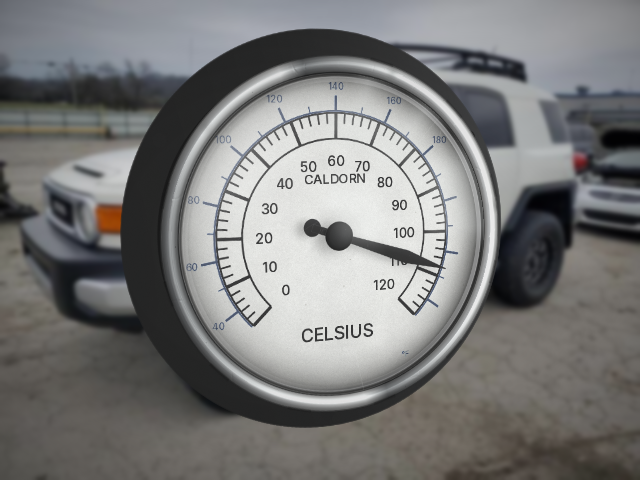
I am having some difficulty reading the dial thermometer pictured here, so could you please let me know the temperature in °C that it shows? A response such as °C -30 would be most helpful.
°C 108
